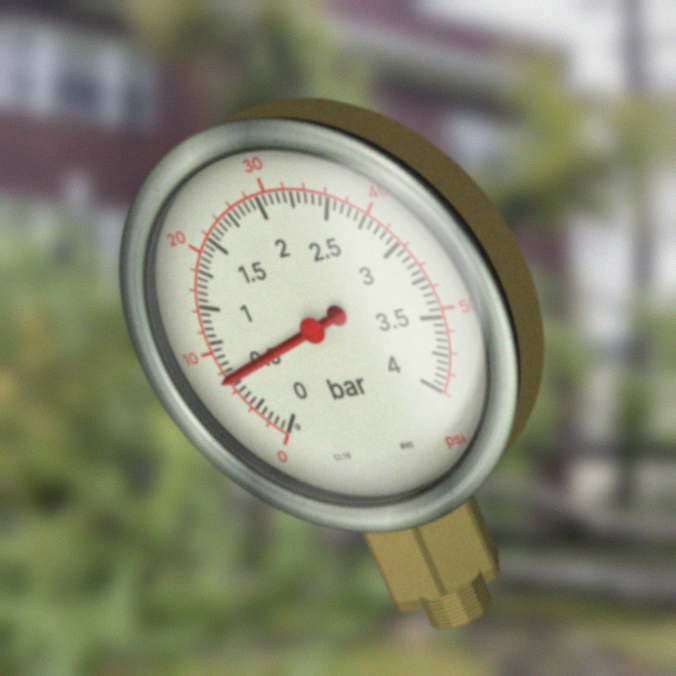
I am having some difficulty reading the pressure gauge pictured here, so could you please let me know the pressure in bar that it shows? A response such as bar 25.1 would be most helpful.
bar 0.5
